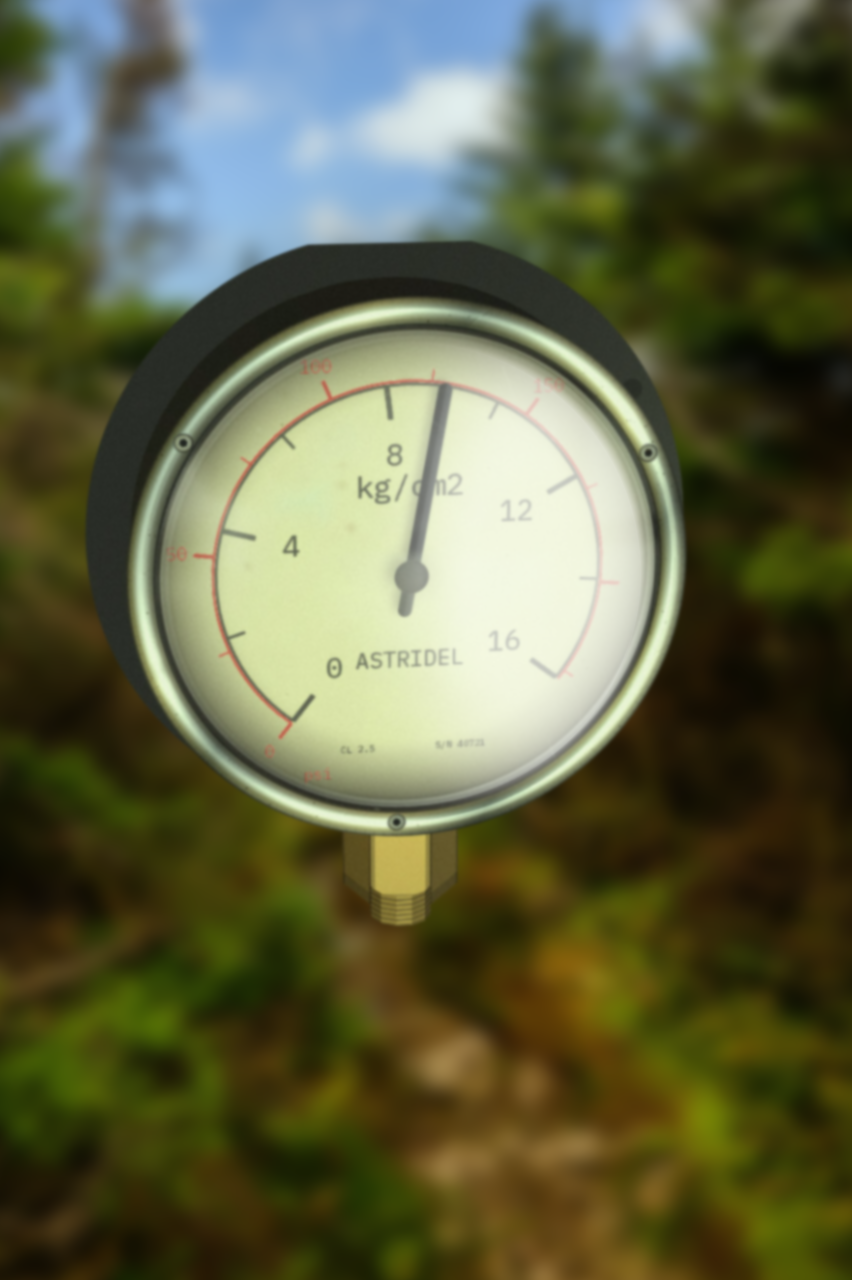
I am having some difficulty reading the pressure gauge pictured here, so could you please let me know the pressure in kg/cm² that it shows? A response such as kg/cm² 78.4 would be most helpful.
kg/cm² 9
